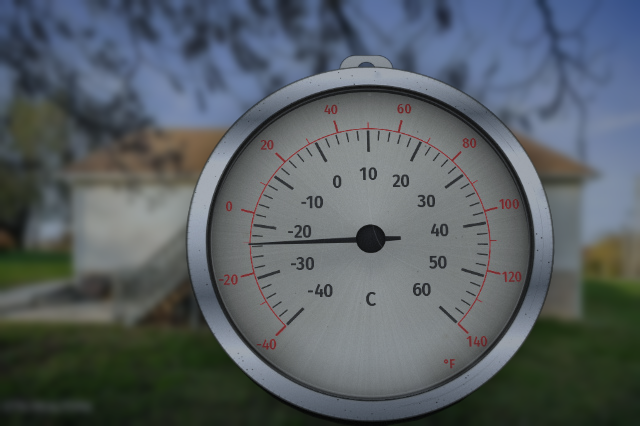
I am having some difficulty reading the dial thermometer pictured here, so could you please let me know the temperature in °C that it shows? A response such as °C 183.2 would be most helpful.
°C -24
